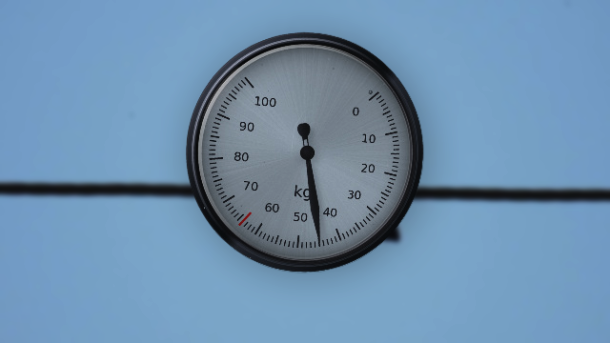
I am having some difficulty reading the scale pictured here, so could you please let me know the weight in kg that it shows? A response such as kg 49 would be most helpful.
kg 45
